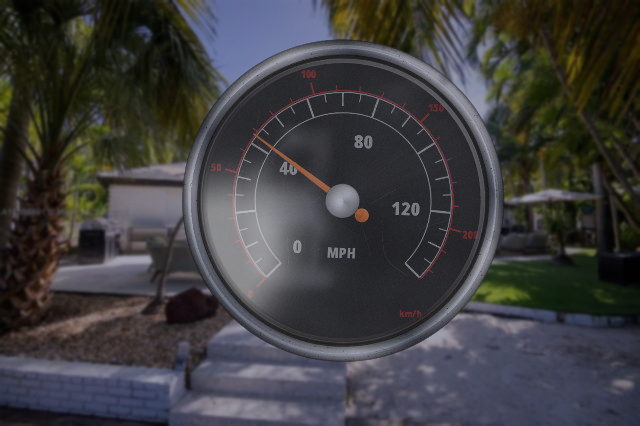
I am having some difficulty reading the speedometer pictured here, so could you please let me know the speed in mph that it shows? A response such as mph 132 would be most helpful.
mph 42.5
